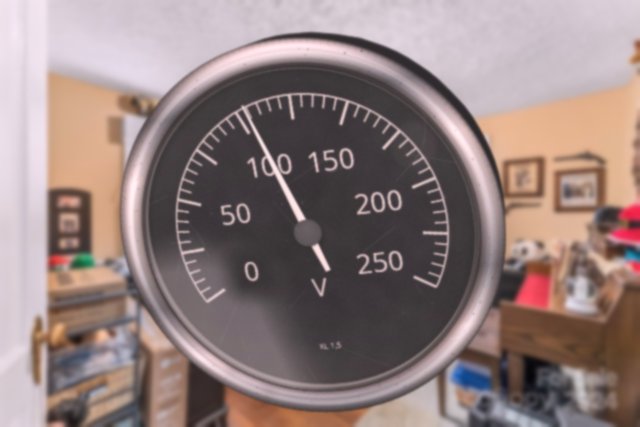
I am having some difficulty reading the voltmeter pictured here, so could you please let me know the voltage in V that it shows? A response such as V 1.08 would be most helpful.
V 105
